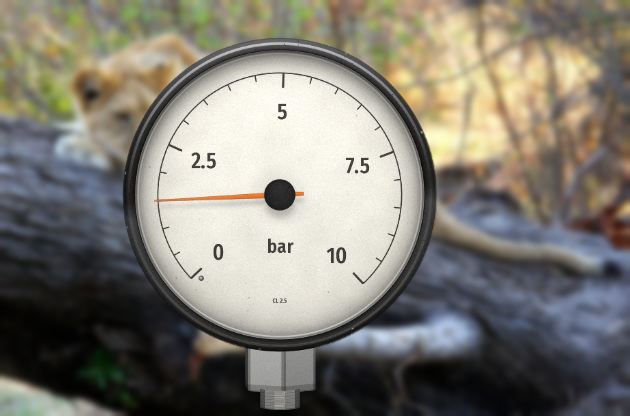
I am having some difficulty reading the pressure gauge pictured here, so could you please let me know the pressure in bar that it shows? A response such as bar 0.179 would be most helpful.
bar 1.5
